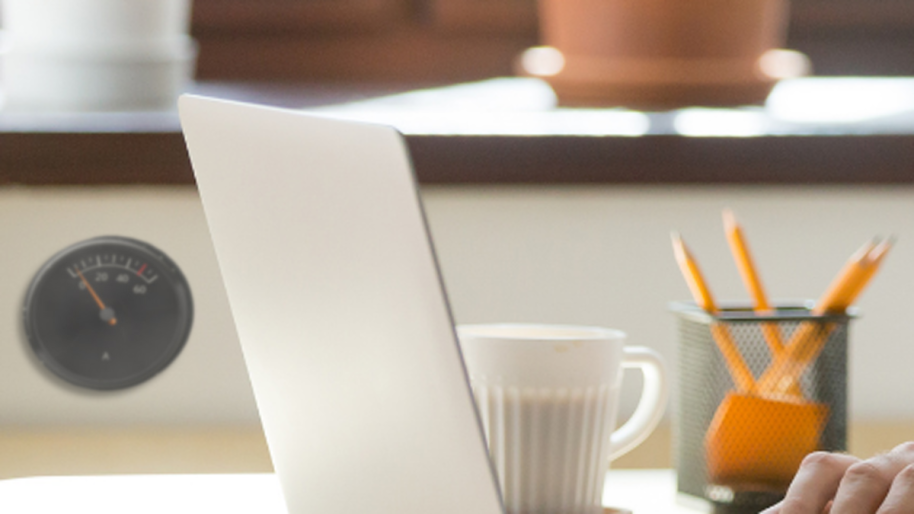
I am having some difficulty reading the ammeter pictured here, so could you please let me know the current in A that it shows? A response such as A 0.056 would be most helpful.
A 5
